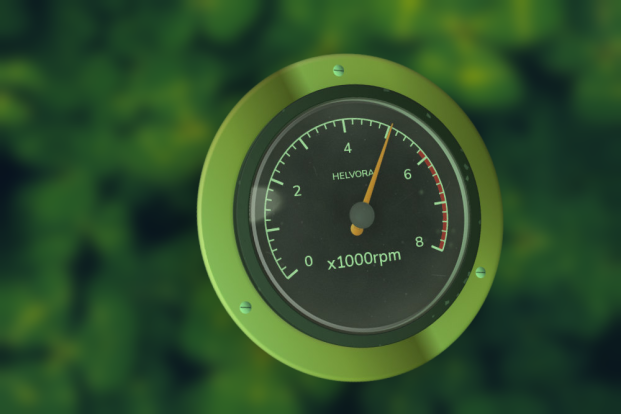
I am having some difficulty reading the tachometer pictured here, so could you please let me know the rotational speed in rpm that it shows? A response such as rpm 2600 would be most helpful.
rpm 5000
